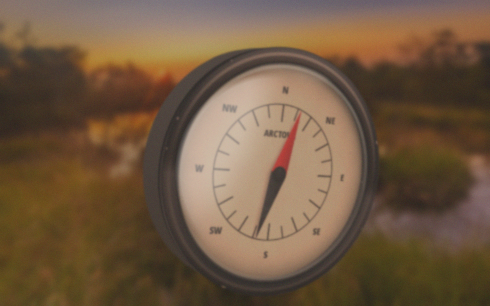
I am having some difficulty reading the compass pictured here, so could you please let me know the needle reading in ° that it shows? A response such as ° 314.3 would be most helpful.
° 15
